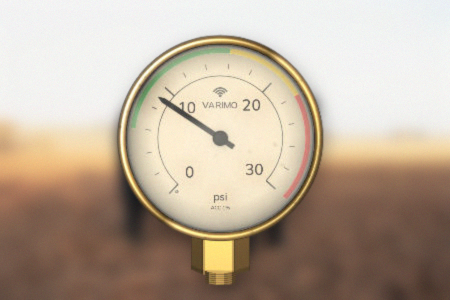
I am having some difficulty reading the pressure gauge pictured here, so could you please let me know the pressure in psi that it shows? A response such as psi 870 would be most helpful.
psi 9
